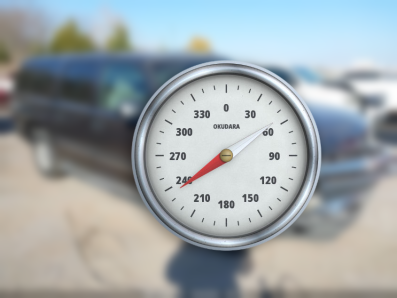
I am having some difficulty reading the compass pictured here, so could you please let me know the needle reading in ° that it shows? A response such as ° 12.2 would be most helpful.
° 235
